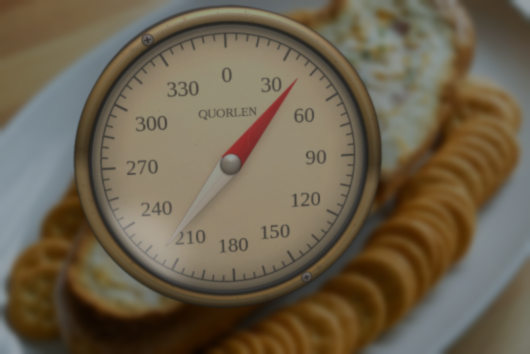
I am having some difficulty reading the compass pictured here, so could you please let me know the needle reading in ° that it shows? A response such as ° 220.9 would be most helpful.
° 40
